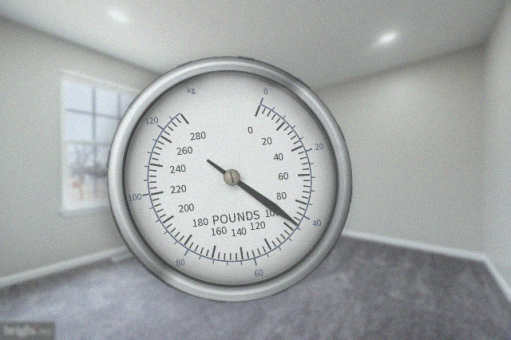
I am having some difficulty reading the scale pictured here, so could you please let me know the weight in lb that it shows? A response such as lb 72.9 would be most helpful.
lb 96
